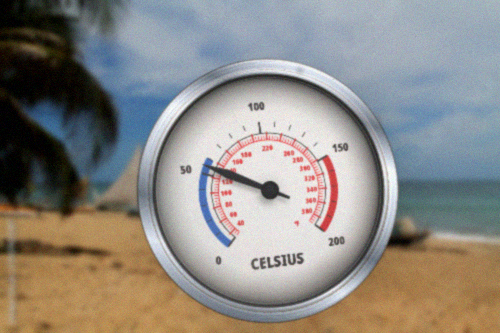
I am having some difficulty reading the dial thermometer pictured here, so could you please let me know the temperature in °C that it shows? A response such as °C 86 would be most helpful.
°C 55
